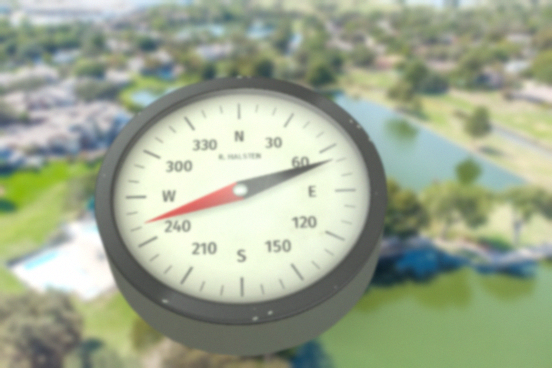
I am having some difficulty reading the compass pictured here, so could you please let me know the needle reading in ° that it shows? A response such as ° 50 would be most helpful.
° 250
